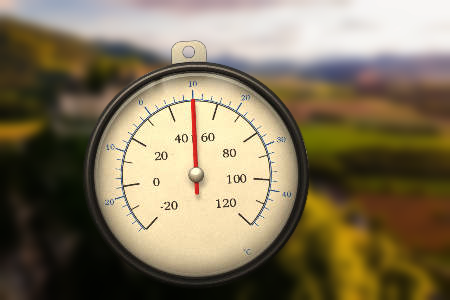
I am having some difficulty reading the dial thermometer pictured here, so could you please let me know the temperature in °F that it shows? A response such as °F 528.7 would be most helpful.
°F 50
